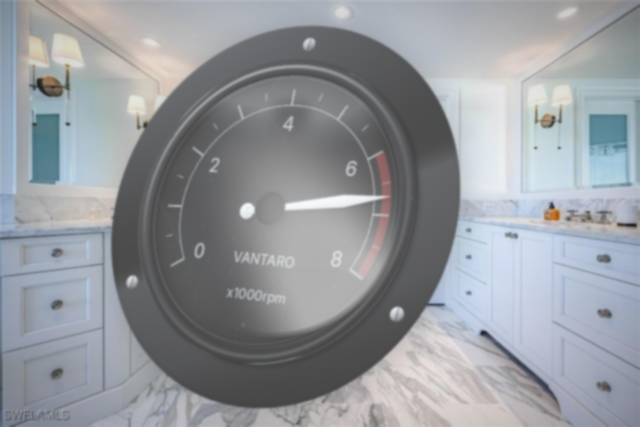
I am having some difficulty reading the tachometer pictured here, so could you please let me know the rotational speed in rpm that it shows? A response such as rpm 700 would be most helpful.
rpm 6750
